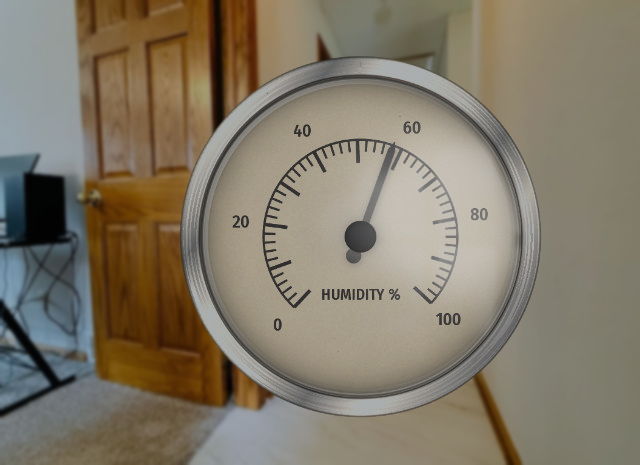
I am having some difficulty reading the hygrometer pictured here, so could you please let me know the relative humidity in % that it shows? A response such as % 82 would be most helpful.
% 58
